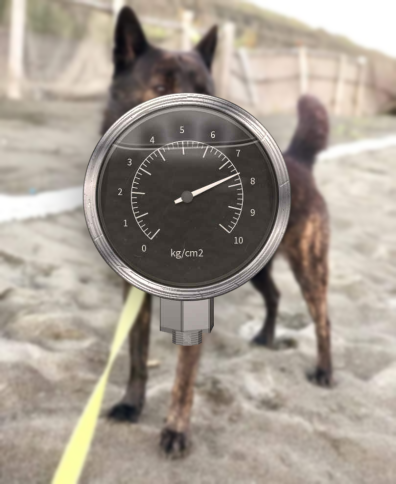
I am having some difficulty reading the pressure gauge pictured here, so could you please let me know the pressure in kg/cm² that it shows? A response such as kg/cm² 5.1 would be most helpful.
kg/cm² 7.6
